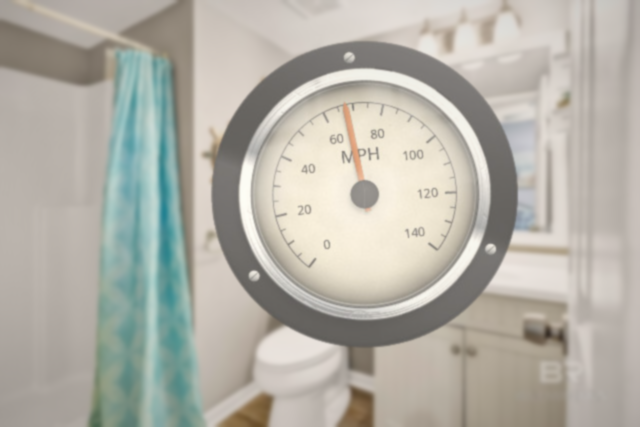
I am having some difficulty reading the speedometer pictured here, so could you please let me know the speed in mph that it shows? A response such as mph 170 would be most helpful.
mph 67.5
